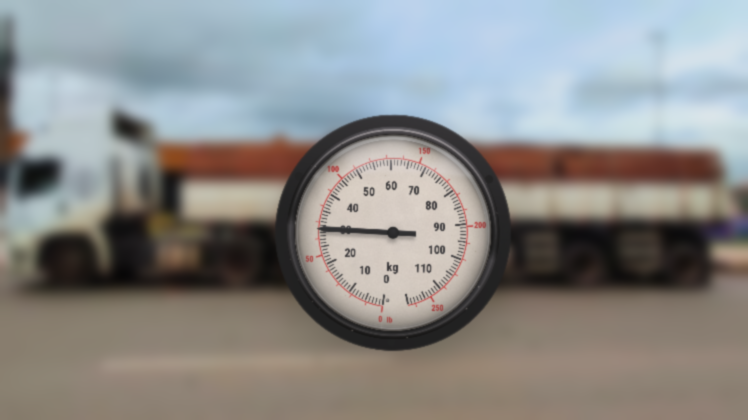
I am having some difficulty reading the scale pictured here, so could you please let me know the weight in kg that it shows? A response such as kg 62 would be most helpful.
kg 30
